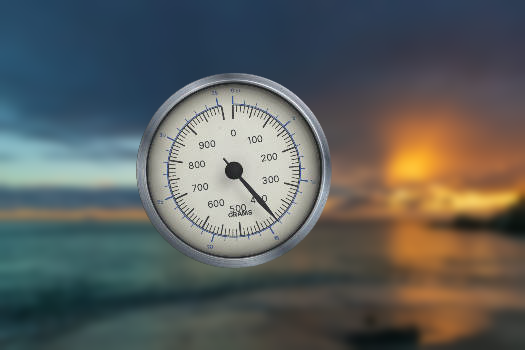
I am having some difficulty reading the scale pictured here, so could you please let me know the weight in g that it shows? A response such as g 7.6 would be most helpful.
g 400
